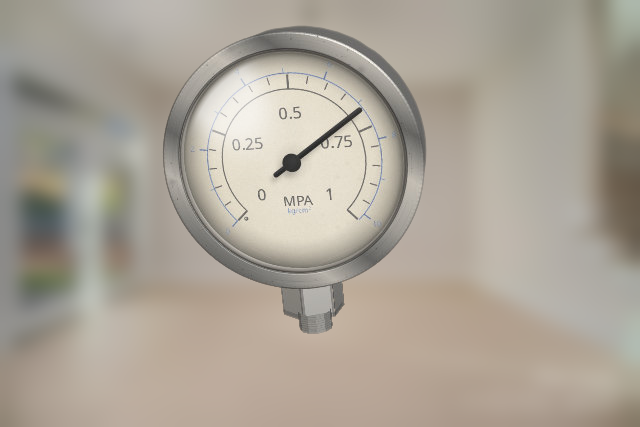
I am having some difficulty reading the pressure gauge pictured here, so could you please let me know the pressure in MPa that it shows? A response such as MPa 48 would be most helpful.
MPa 0.7
